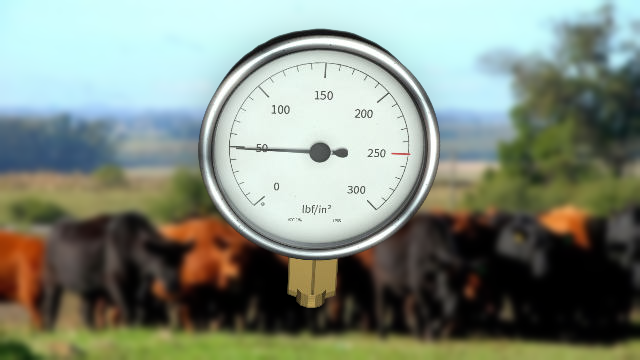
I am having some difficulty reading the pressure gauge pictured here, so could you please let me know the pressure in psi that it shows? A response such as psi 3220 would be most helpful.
psi 50
